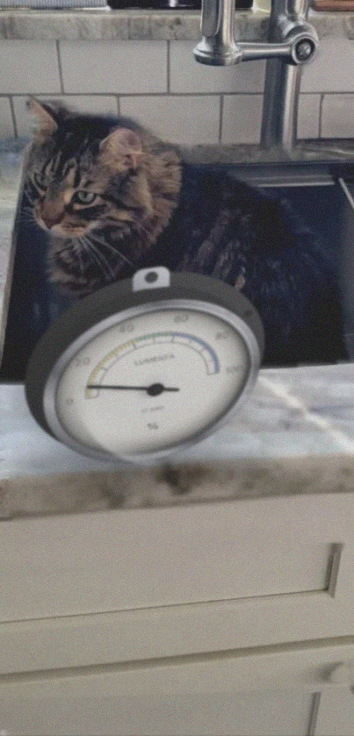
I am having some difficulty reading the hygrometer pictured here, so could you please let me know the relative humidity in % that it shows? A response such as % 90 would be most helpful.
% 10
